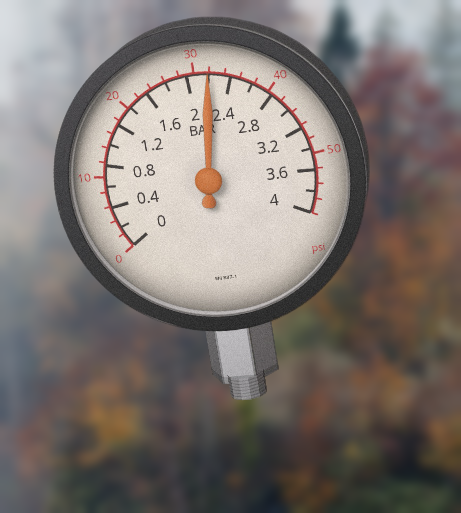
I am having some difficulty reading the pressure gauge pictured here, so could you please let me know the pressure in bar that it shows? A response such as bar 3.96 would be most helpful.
bar 2.2
